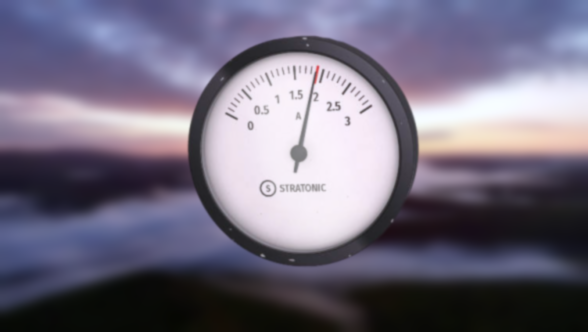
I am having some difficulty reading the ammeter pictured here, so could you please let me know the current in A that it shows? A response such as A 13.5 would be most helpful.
A 1.9
